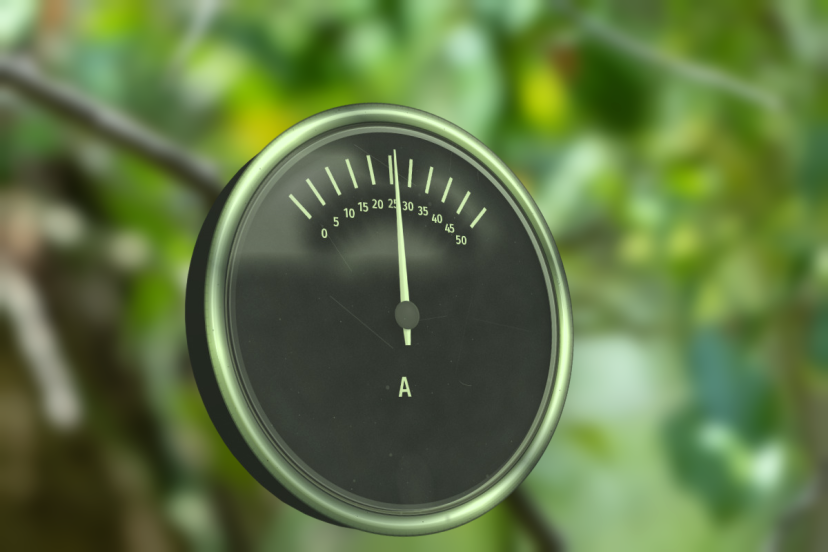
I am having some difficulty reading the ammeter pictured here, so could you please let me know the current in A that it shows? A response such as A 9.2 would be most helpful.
A 25
